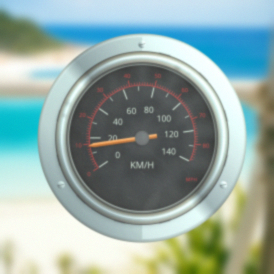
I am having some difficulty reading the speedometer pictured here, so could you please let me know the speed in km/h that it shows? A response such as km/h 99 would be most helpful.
km/h 15
